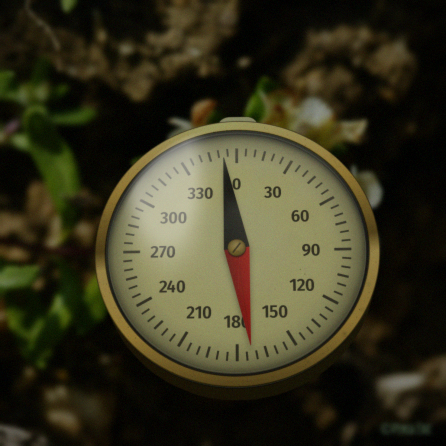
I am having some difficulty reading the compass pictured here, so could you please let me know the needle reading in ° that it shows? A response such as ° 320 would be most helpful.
° 172.5
